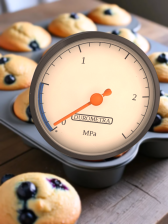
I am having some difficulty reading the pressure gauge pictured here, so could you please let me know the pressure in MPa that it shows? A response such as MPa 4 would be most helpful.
MPa 0.05
